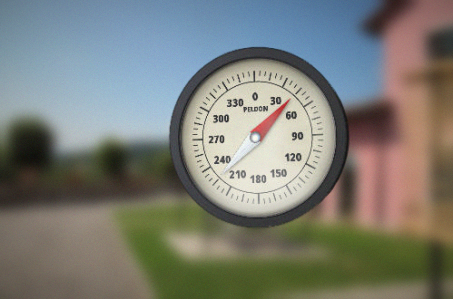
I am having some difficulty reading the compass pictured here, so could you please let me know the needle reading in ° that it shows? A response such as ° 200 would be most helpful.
° 45
